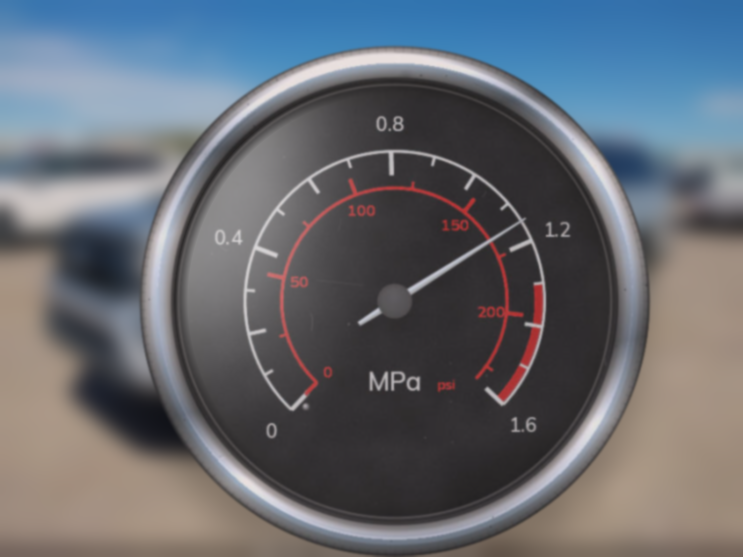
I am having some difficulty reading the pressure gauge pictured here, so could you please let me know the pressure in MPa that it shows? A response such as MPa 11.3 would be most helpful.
MPa 1.15
